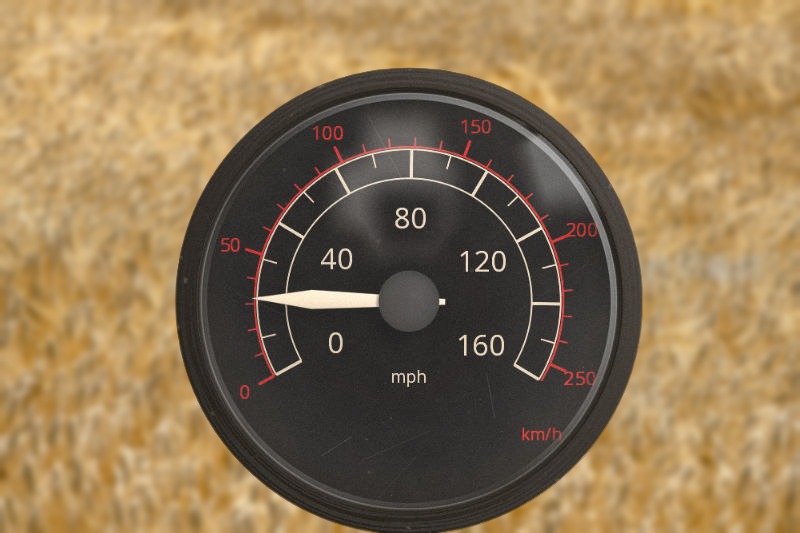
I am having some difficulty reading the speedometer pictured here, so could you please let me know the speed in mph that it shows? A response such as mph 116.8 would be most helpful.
mph 20
